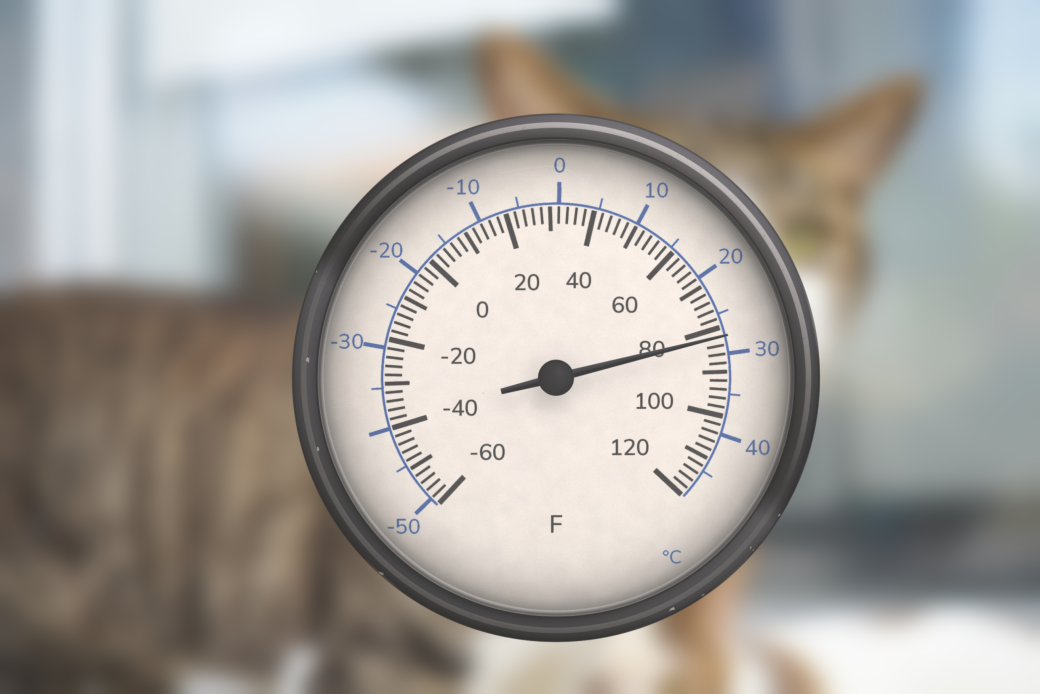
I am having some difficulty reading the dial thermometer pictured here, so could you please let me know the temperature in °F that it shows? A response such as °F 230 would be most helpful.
°F 82
